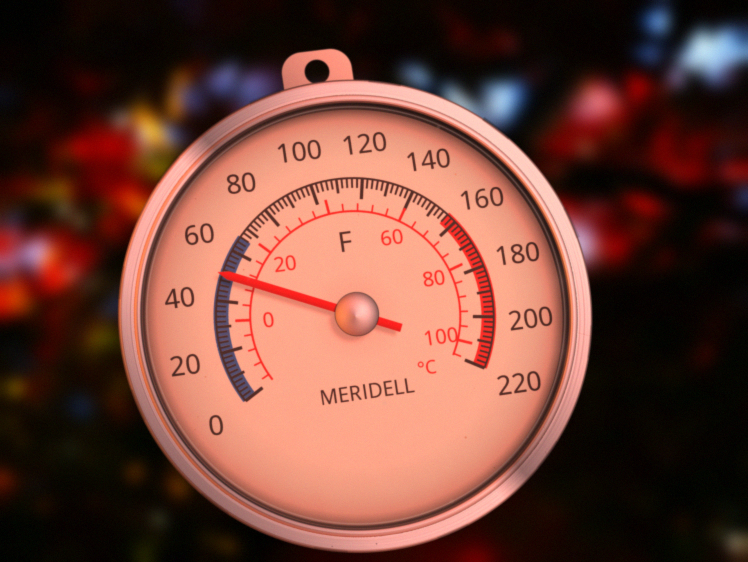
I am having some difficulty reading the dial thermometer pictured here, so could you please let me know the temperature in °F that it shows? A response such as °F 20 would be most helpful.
°F 50
